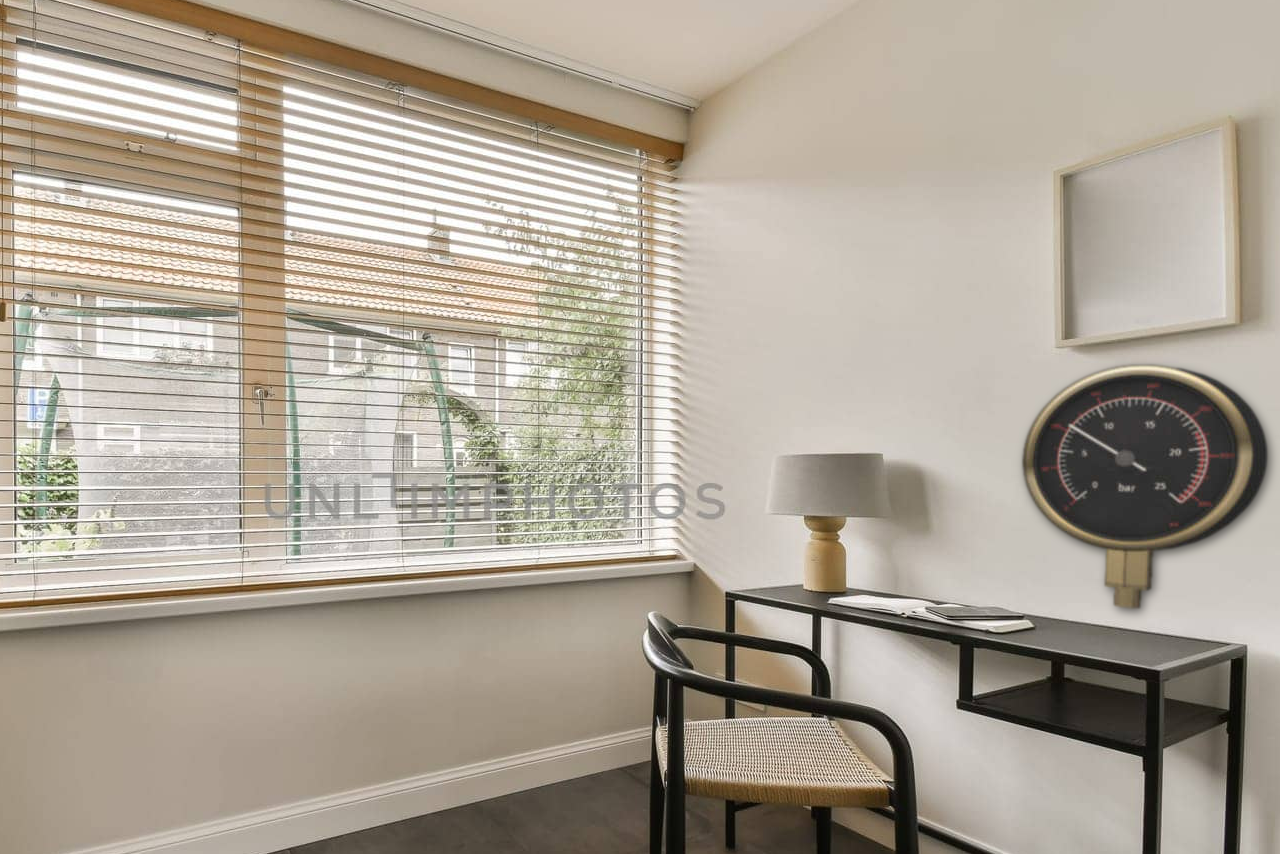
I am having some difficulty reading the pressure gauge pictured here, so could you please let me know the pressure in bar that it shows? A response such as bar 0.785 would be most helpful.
bar 7.5
